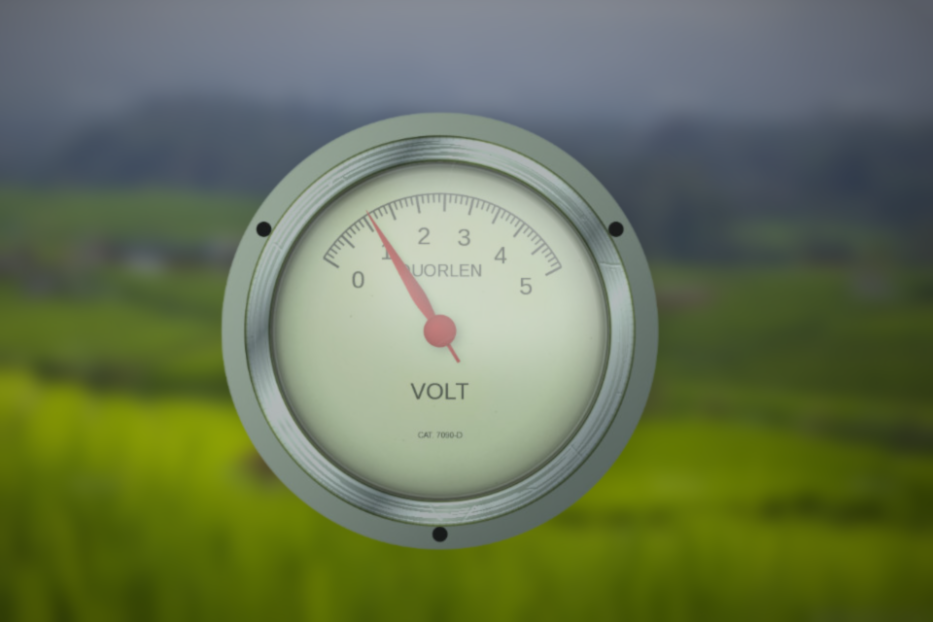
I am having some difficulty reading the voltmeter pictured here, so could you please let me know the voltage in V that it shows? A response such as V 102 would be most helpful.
V 1.1
